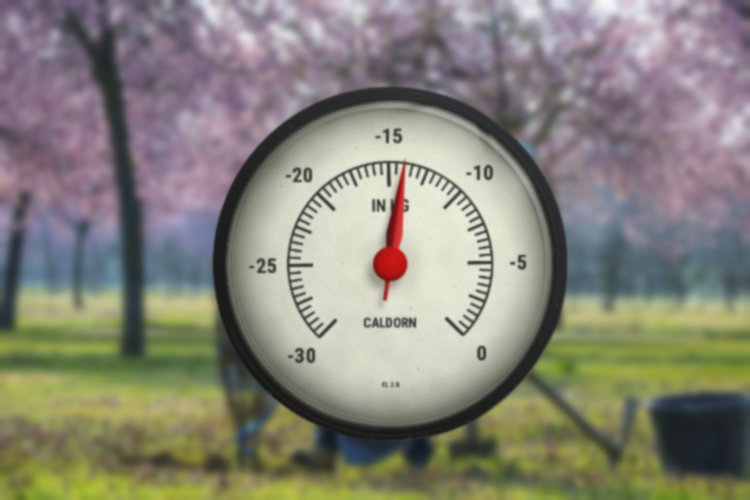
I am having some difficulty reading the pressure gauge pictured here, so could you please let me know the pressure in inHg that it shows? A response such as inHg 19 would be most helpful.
inHg -14
